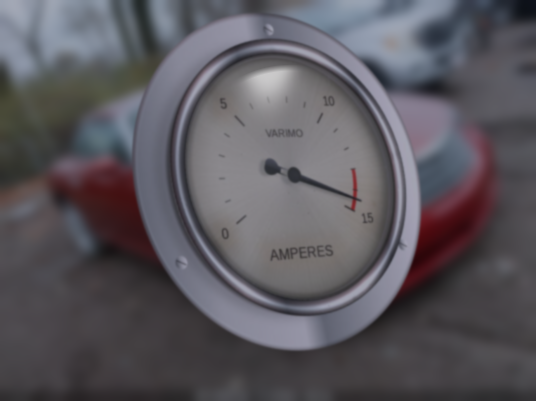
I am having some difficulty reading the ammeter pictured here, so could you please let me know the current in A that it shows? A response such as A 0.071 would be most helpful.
A 14.5
